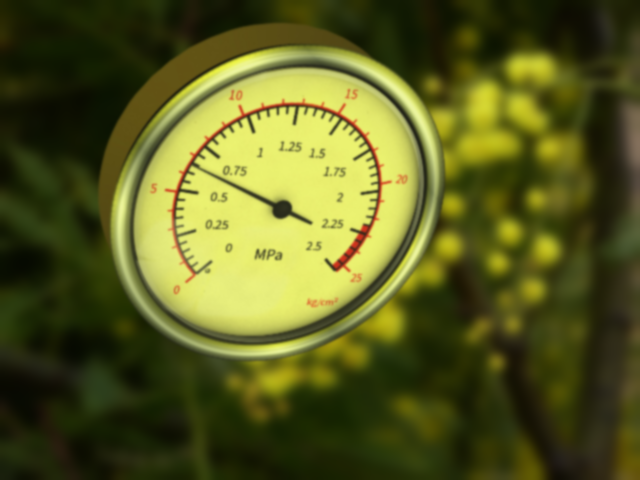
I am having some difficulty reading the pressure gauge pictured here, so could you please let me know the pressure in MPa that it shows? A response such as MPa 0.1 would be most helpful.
MPa 0.65
